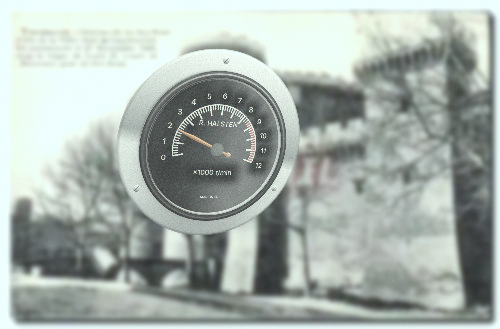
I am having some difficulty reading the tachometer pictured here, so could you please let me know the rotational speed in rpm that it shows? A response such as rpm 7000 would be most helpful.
rpm 2000
